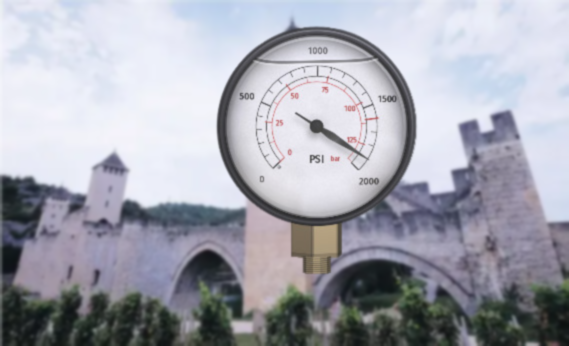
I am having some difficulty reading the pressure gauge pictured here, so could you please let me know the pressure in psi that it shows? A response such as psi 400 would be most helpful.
psi 1900
